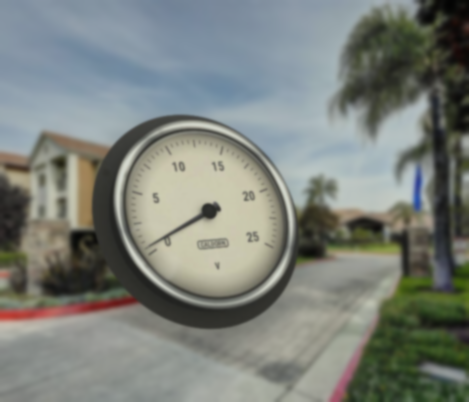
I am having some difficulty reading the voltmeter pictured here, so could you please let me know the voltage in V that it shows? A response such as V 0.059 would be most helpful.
V 0.5
